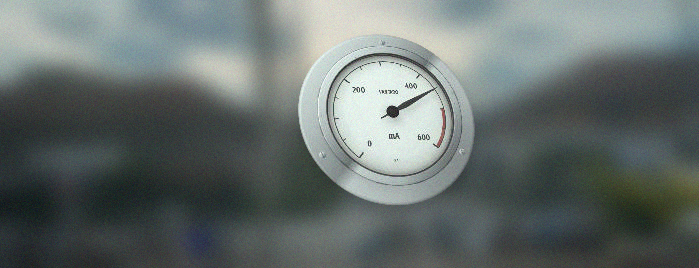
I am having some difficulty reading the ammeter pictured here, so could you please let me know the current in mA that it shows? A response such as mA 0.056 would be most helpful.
mA 450
